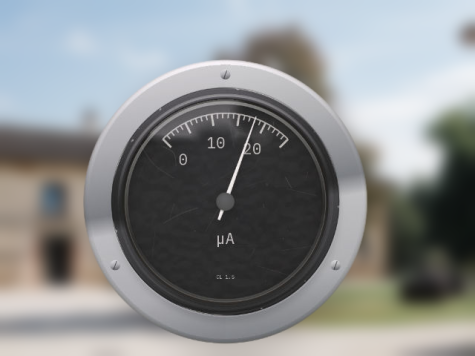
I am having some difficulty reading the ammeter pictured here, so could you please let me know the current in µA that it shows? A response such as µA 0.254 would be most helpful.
µA 18
